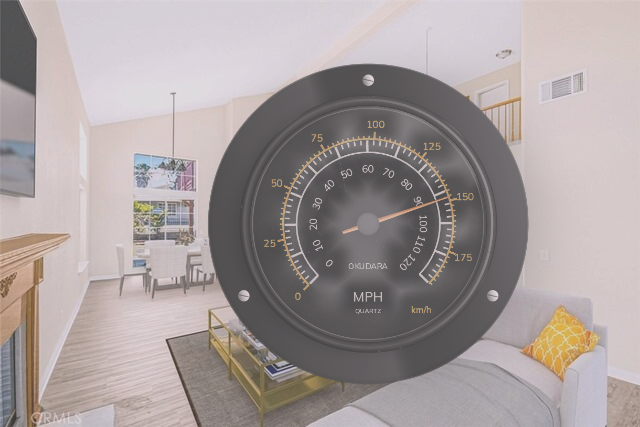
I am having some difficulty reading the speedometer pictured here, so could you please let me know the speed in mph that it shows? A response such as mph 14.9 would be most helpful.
mph 92
